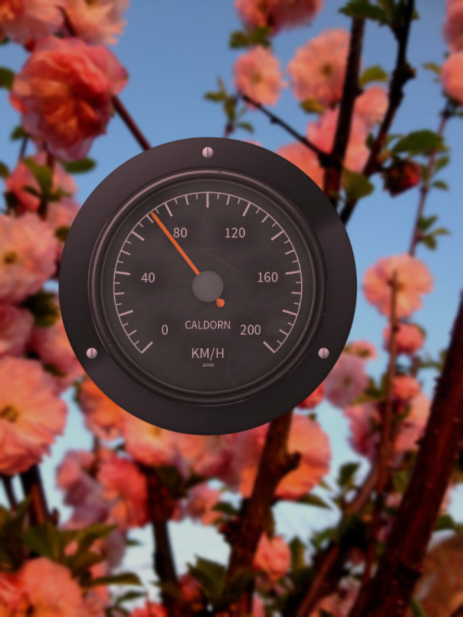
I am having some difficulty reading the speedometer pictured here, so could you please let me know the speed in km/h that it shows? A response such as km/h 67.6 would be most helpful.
km/h 72.5
